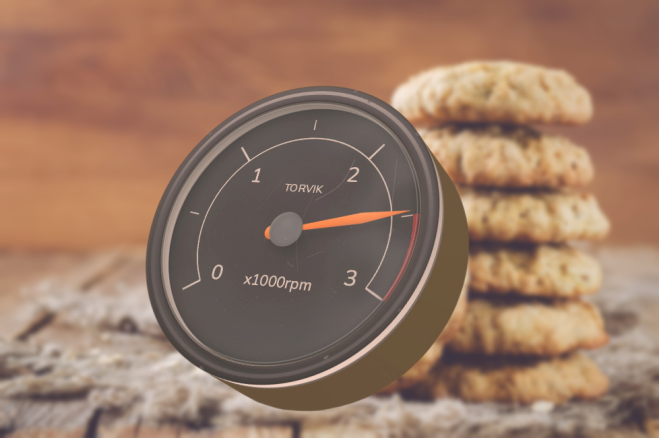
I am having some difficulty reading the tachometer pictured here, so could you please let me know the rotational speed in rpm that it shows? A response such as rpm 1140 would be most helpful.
rpm 2500
